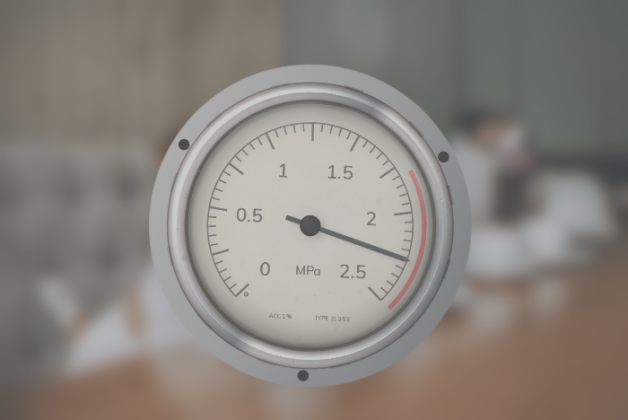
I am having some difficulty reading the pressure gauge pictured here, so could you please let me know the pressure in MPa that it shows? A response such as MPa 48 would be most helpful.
MPa 2.25
